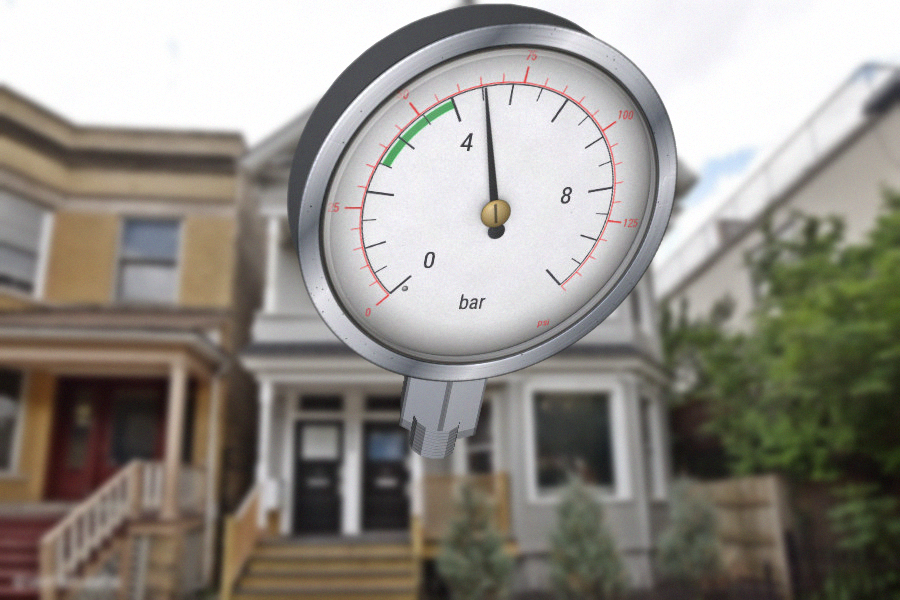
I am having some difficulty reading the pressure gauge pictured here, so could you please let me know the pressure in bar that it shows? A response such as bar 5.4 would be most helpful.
bar 4.5
